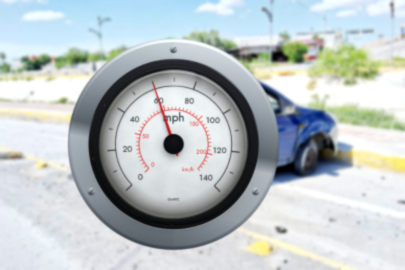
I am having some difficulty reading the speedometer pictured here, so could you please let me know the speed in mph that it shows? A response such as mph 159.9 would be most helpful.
mph 60
